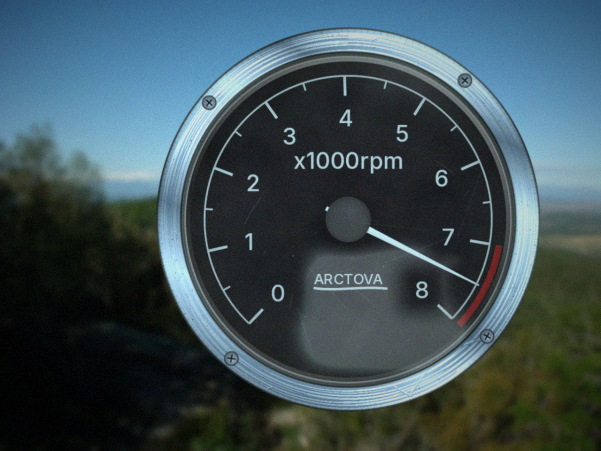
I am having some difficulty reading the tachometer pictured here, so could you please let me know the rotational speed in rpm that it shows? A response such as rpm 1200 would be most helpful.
rpm 7500
